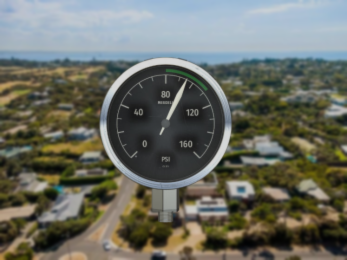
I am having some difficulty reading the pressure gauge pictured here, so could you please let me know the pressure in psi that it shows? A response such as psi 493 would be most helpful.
psi 95
